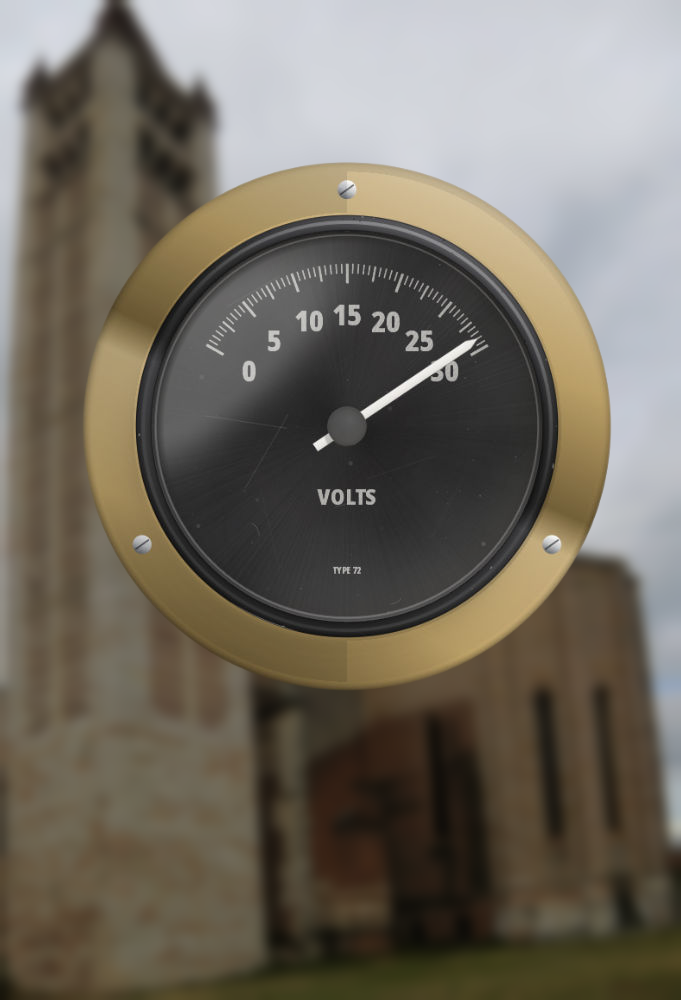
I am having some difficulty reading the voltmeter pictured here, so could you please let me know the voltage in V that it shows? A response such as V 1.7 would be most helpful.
V 29
